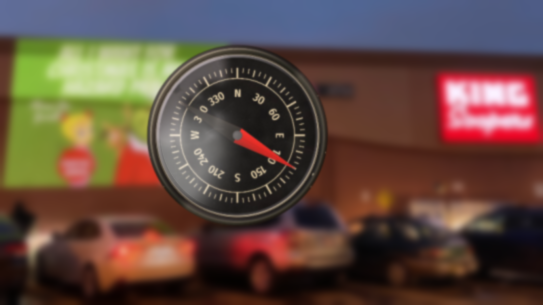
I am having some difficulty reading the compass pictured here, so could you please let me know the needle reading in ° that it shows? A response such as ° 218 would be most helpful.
° 120
